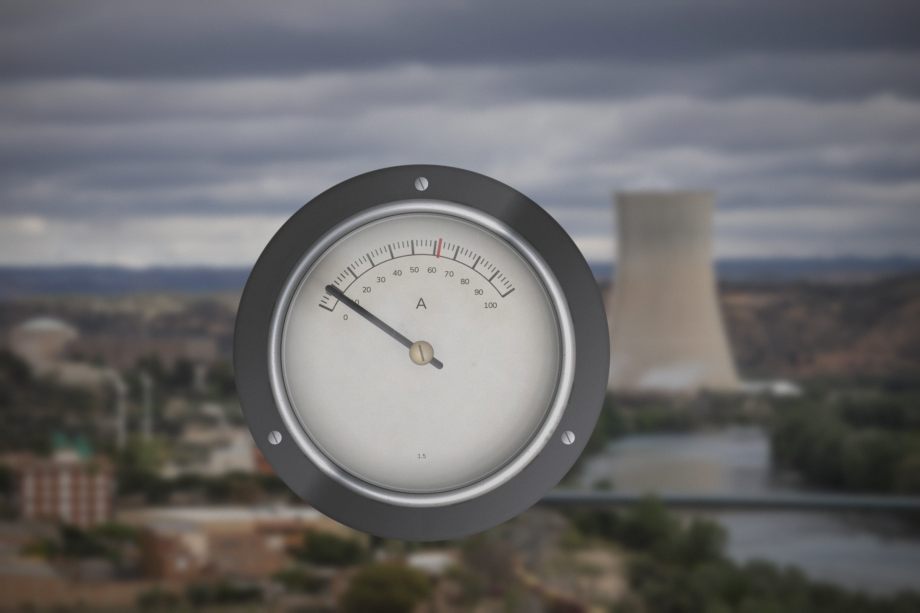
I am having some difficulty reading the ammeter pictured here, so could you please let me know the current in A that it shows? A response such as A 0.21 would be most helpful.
A 8
